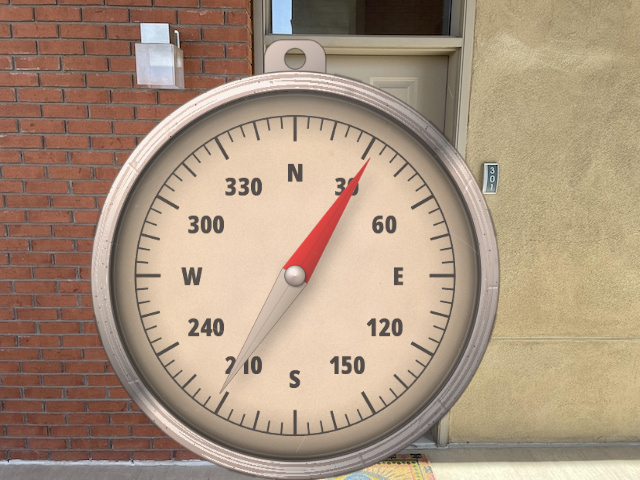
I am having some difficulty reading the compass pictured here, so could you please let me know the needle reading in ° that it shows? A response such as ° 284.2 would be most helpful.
° 32.5
